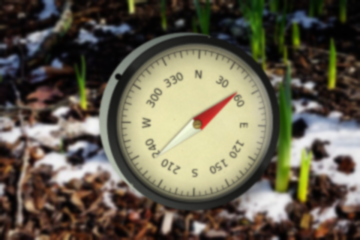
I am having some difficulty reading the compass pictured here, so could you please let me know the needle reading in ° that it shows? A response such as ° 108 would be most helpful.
° 50
